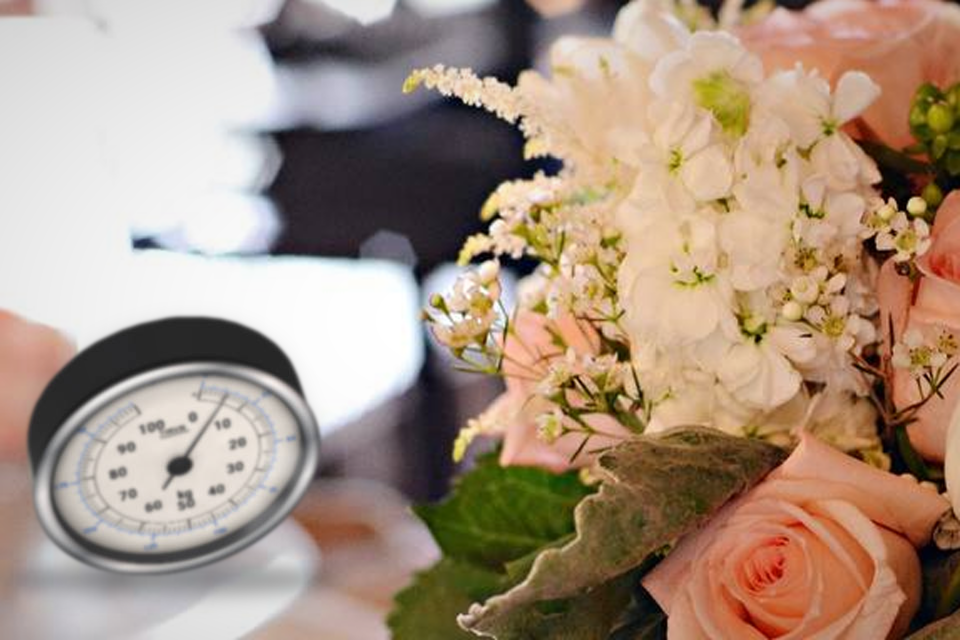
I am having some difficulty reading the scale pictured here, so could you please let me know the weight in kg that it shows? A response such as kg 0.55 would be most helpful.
kg 5
